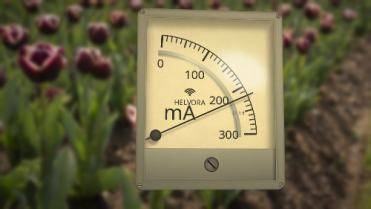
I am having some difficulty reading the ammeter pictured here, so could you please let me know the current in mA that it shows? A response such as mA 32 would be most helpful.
mA 220
